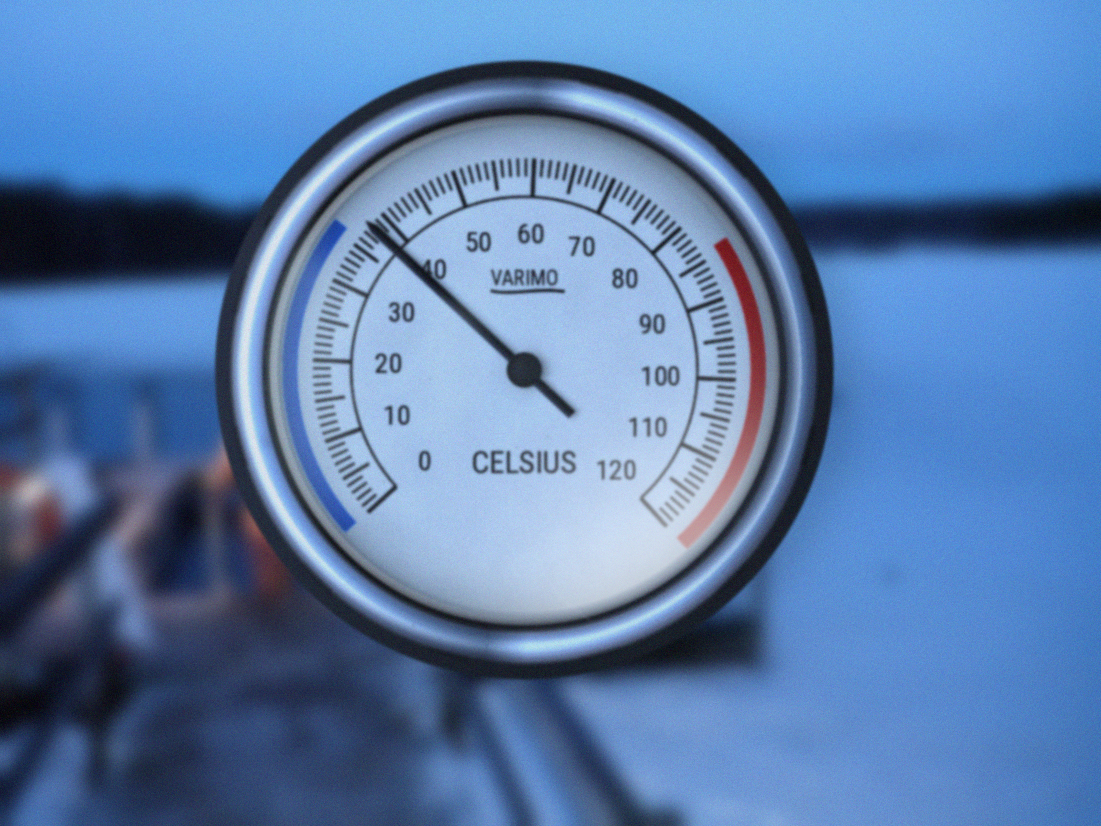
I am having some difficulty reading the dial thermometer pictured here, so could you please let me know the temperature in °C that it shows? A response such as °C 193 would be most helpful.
°C 38
